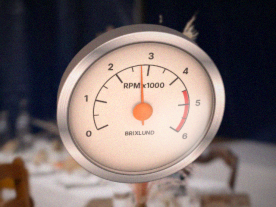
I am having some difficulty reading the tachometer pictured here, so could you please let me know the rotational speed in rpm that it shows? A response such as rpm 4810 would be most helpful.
rpm 2750
